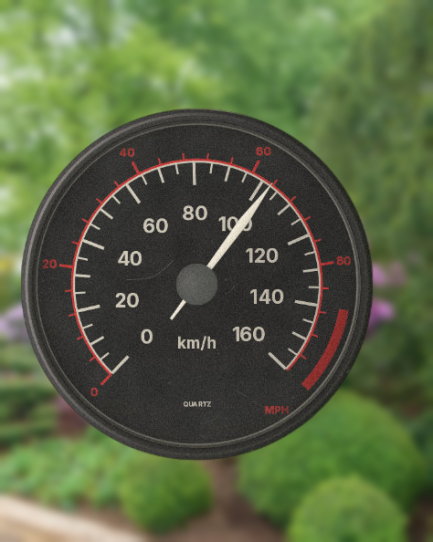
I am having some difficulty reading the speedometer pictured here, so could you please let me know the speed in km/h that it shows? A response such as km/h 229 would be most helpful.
km/h 102.5
